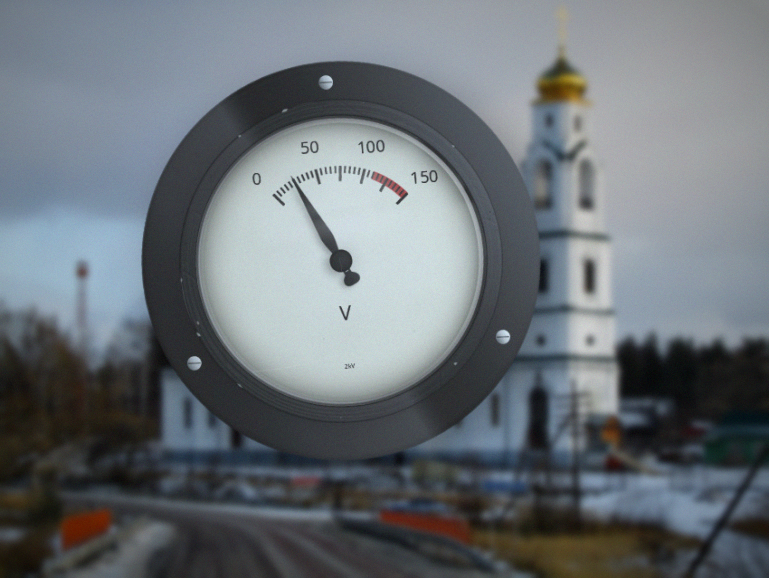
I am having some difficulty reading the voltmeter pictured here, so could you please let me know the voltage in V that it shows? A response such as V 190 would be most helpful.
V 25
